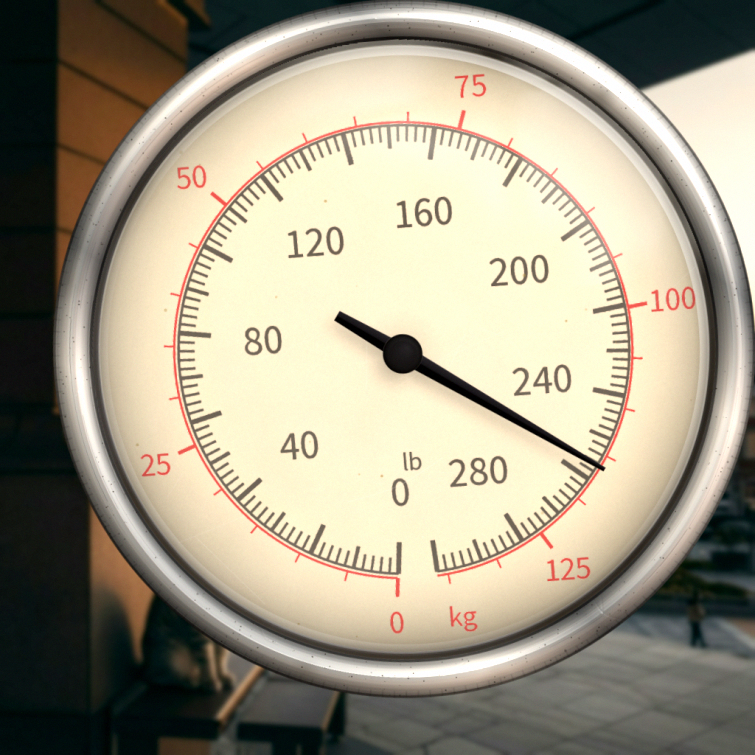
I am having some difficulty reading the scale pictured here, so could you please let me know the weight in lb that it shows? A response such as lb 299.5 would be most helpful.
lb 256
